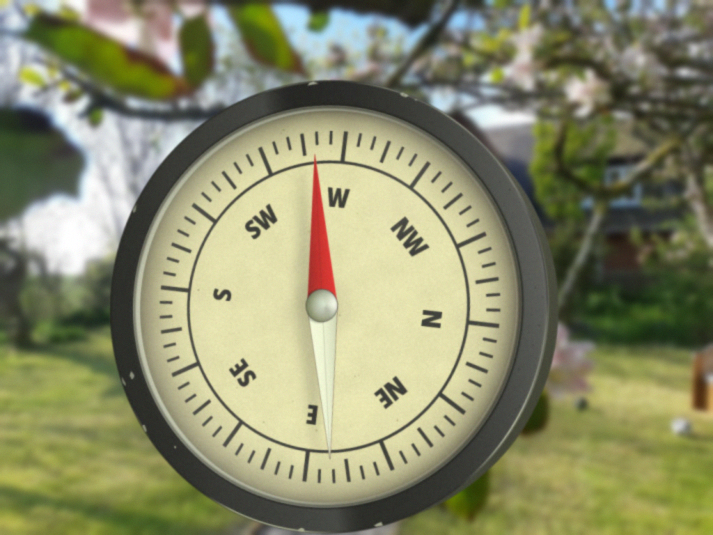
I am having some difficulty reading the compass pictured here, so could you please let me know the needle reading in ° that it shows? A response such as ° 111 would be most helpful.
° 260
